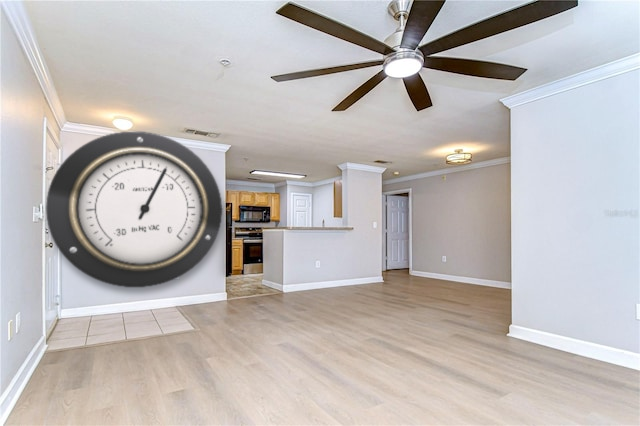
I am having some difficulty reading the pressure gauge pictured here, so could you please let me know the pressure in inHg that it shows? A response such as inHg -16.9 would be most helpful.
inHg -12
